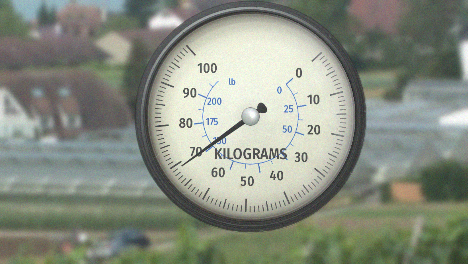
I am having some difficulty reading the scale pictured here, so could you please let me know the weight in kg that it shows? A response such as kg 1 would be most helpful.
kg 69
